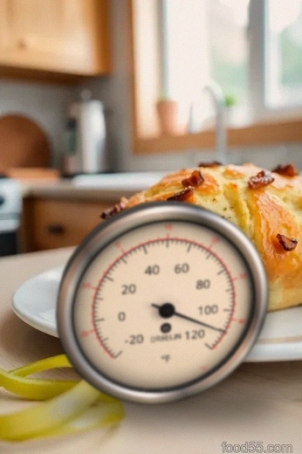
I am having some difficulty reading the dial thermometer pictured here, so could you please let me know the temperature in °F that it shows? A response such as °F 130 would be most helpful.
°F 110
